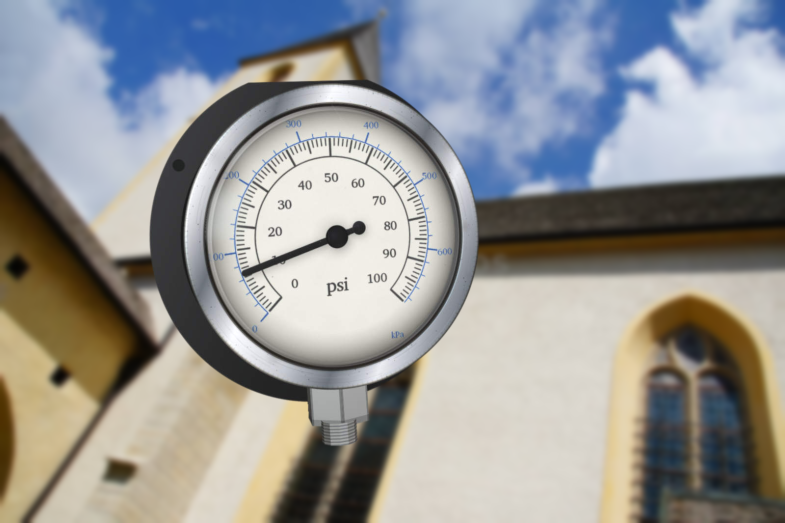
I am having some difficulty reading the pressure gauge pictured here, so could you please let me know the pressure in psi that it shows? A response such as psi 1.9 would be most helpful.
psi 10
